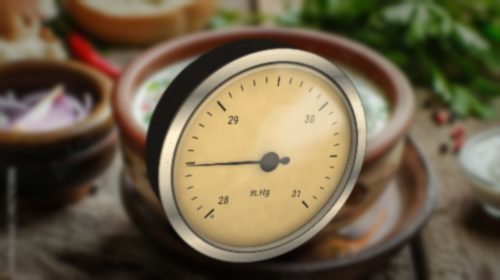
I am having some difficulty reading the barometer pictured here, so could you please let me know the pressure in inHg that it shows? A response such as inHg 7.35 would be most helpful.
inHg 28.5
